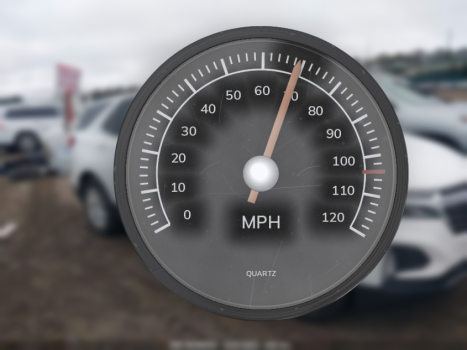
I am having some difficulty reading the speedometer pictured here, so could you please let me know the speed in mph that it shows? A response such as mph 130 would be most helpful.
mph 69
